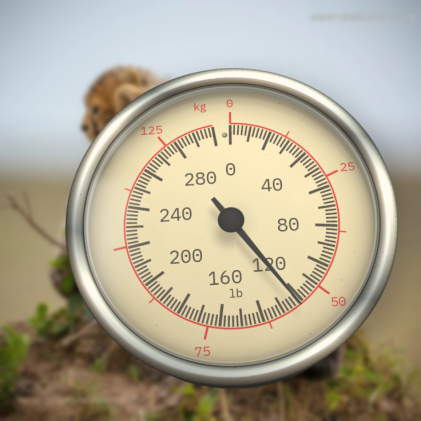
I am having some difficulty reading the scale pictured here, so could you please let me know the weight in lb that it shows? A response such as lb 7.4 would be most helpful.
lb 122
